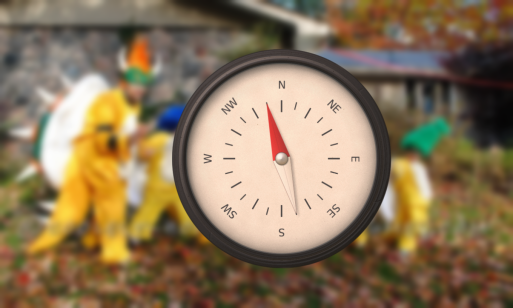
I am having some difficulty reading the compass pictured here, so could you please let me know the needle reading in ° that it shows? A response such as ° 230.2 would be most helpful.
° 345
